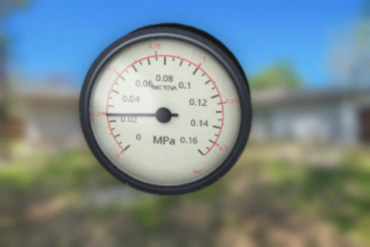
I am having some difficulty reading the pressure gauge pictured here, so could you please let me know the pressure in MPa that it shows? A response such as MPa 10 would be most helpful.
MPa 0.025
